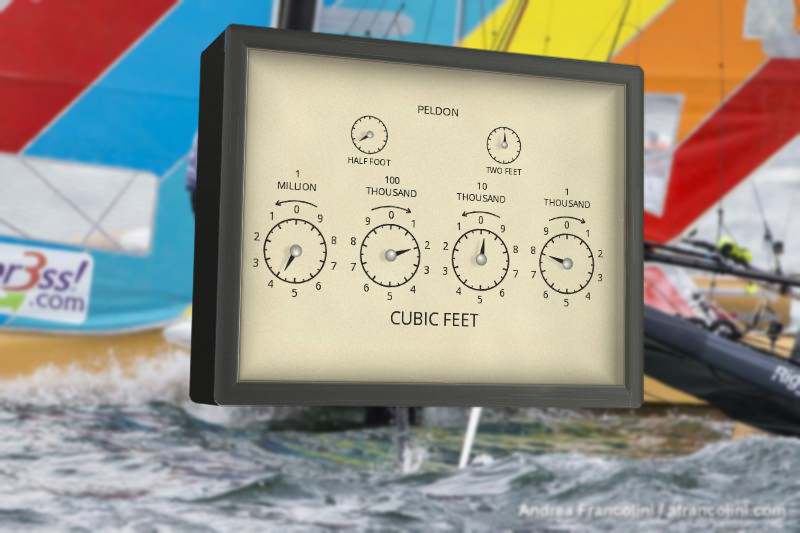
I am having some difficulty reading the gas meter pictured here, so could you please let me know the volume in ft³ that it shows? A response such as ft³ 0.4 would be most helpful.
ft³ 419800
